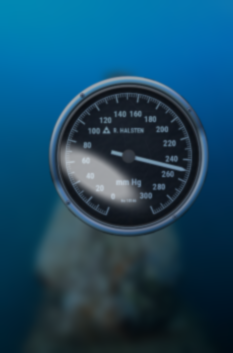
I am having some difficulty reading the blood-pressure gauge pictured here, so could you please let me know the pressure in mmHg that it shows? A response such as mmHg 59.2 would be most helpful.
mmHg 250
